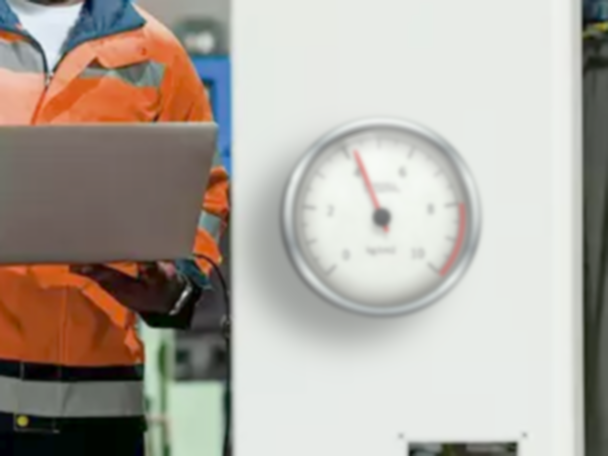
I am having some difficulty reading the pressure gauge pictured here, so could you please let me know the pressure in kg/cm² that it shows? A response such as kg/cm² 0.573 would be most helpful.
kg/cm² 4.25
